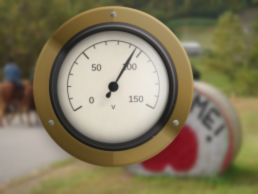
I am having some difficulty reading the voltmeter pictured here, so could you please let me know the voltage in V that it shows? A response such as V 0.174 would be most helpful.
V 95
